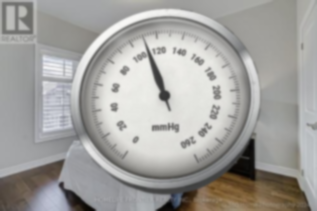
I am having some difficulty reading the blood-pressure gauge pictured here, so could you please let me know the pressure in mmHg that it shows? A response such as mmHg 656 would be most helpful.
mmHg 110
